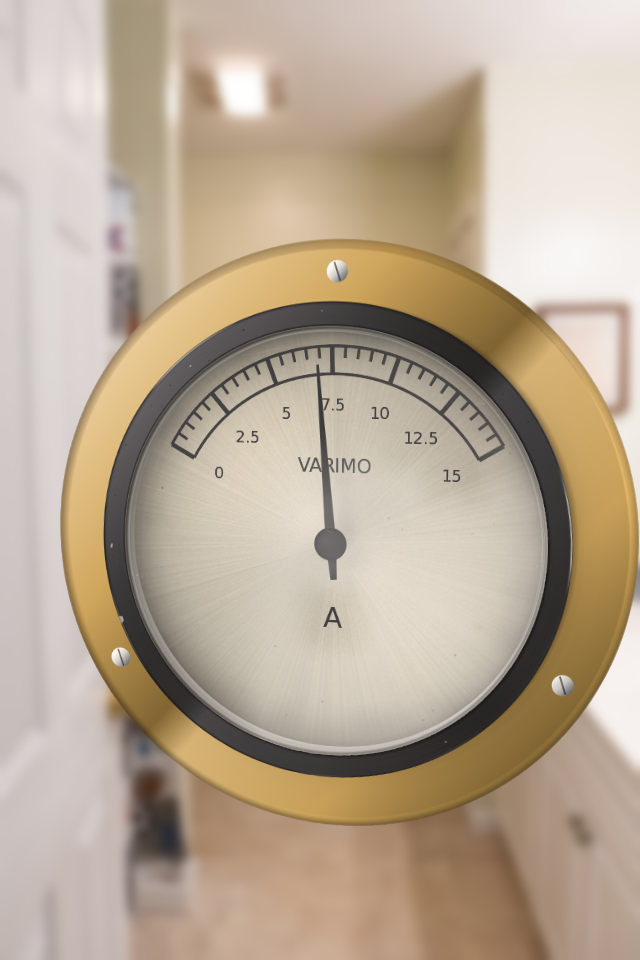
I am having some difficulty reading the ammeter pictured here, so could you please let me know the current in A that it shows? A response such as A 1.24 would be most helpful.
A 7
